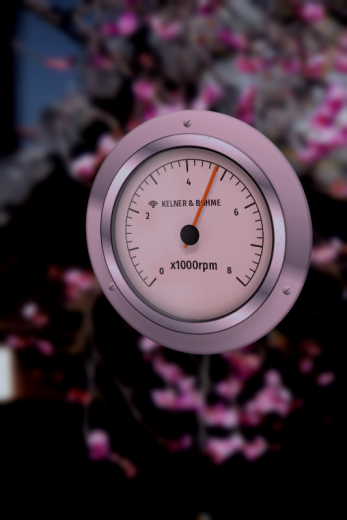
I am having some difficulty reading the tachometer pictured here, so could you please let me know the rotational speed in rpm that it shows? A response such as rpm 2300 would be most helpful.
rpm 4800
